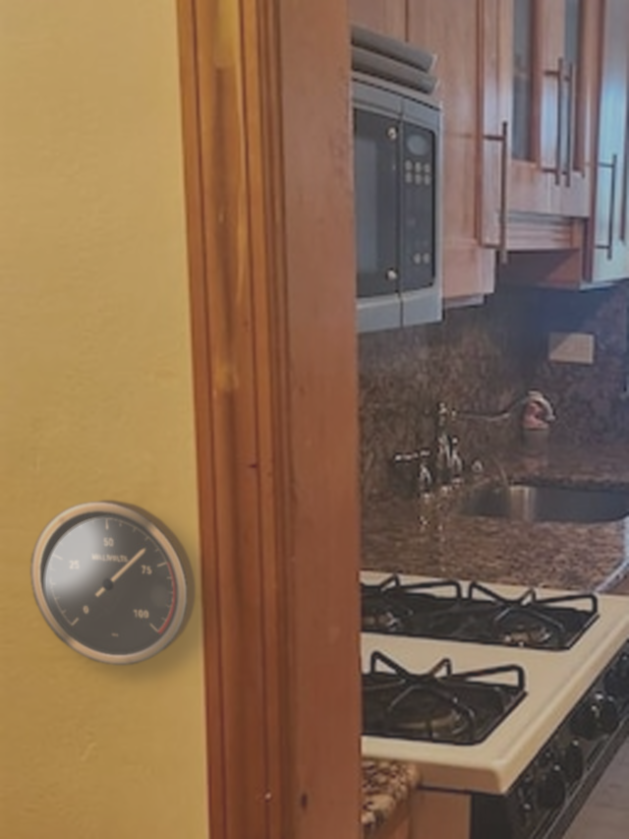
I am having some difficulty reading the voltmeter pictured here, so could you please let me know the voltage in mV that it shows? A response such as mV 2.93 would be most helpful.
mV 67.5
